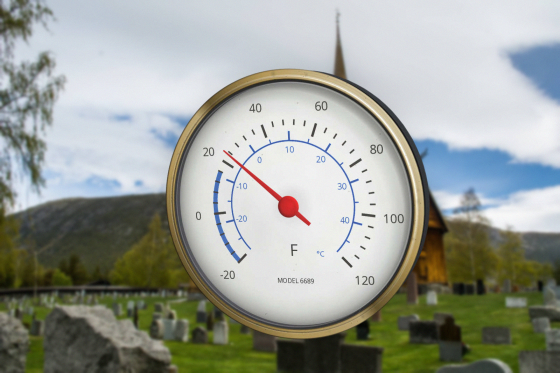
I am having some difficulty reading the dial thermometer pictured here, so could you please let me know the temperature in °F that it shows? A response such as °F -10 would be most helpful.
°F 24
